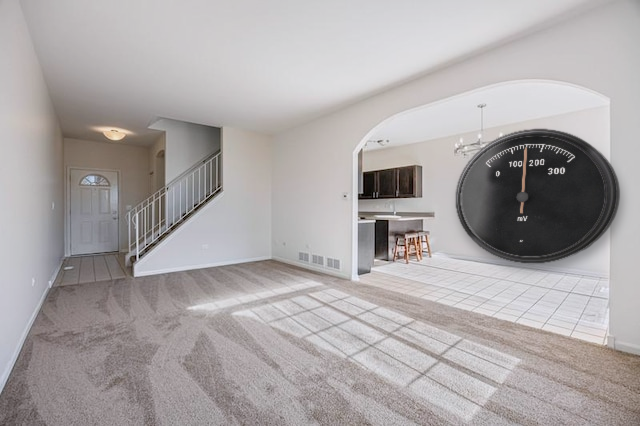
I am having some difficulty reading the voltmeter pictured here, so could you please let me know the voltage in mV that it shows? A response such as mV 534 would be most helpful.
mV 150
